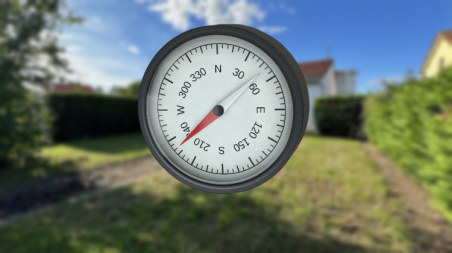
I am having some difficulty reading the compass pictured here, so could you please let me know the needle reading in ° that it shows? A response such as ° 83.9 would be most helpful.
° 230
